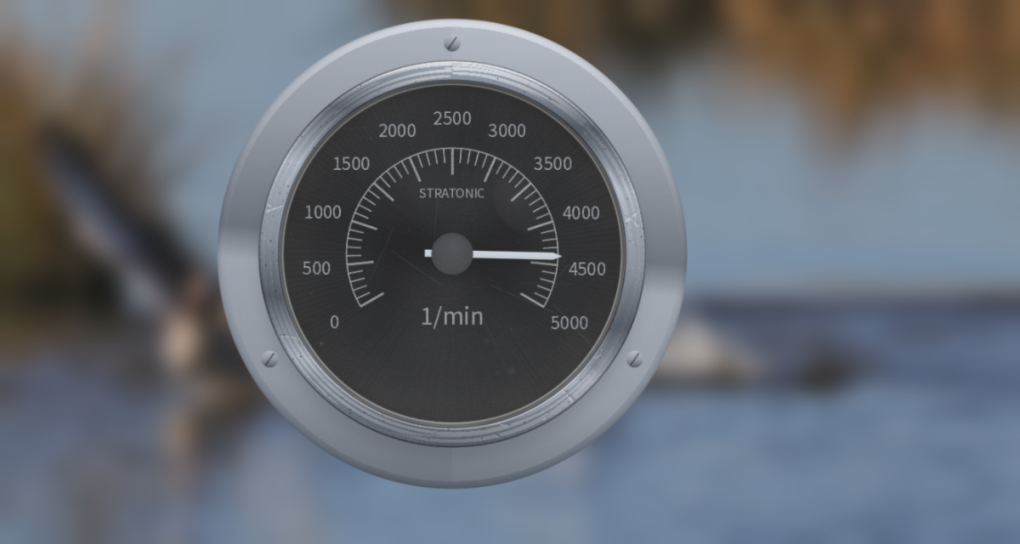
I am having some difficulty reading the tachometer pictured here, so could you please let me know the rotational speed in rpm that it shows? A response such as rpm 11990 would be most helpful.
rpm 4400
